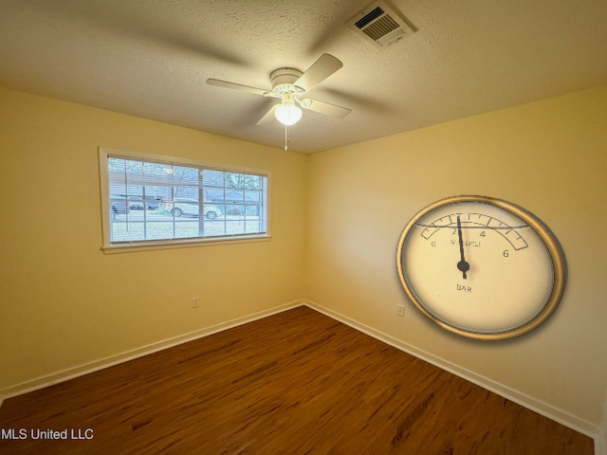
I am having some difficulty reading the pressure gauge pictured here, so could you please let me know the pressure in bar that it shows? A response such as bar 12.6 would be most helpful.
bar 2.5
